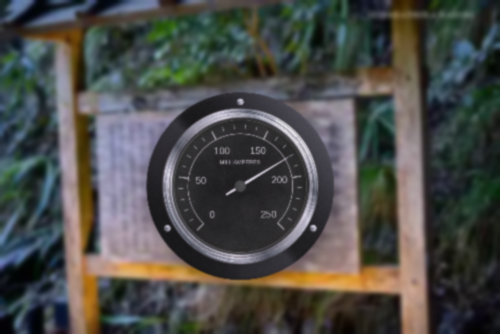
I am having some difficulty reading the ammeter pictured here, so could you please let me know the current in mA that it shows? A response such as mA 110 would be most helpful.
mA 180
